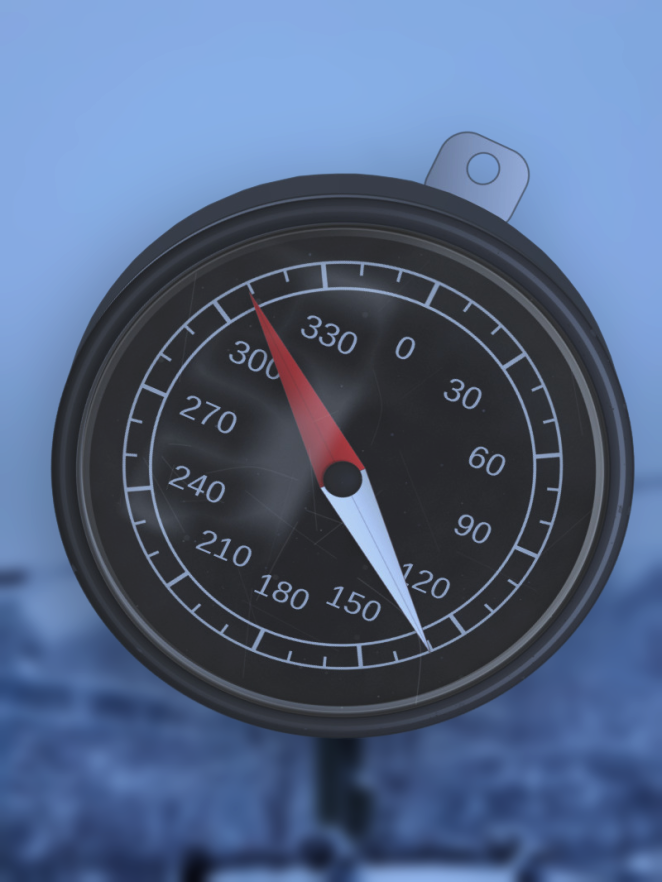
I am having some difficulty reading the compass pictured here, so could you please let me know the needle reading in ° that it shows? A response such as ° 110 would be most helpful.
° 310
